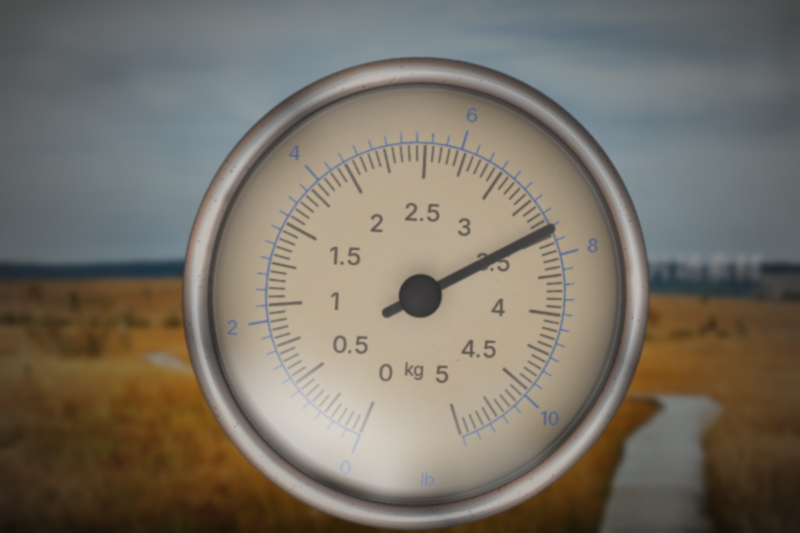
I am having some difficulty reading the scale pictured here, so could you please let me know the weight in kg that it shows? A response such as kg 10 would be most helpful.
kg 3.45
